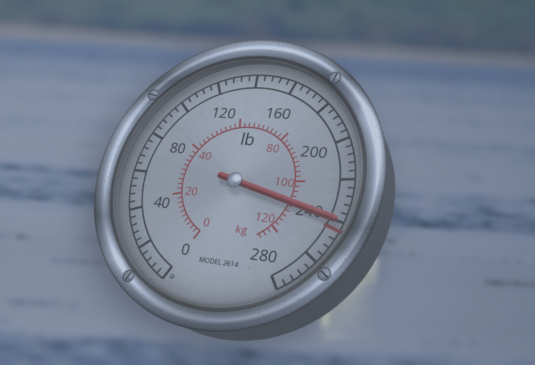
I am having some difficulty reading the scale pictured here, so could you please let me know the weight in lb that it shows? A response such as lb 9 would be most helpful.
lb 240
